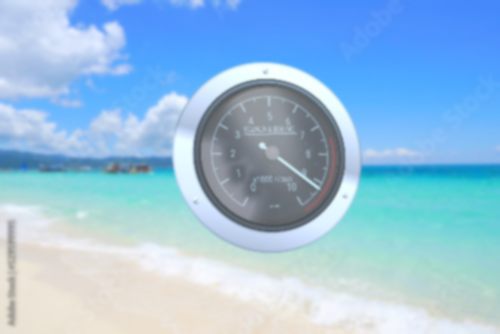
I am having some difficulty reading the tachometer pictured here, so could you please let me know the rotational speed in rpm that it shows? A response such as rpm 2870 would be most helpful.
rpm 9250
